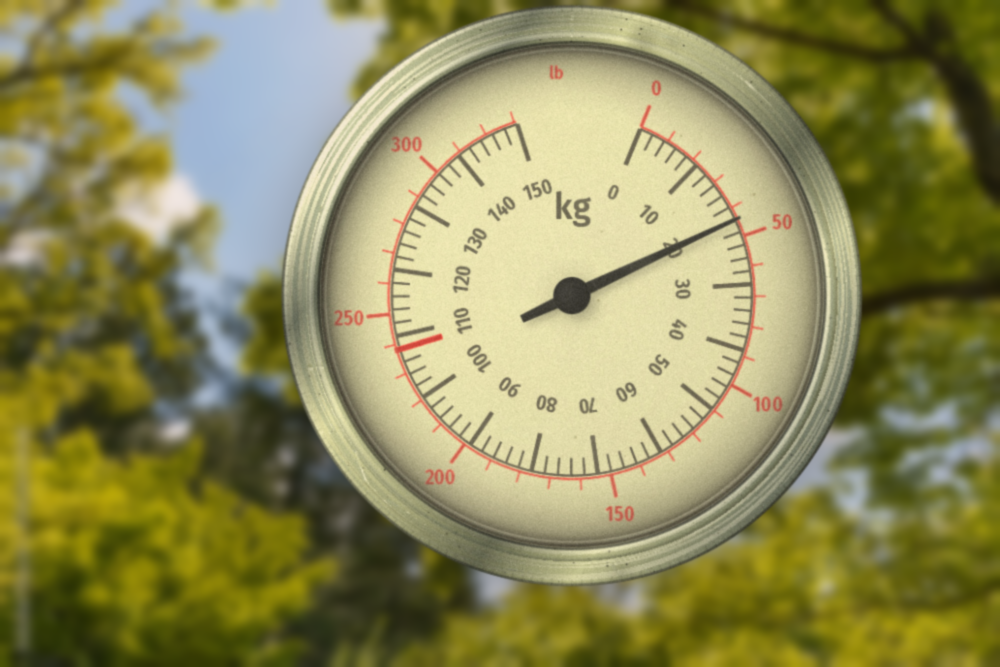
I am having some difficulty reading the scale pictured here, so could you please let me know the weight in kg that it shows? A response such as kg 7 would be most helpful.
kg 20
